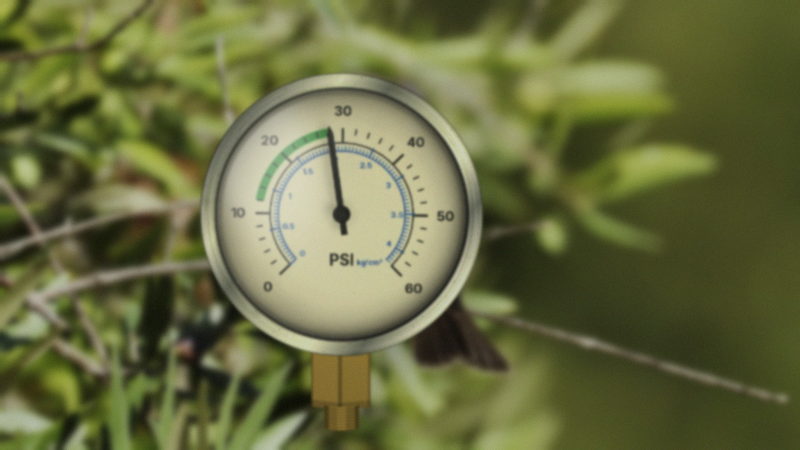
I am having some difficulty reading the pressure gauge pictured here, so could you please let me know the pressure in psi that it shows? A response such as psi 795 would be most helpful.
psi 28
